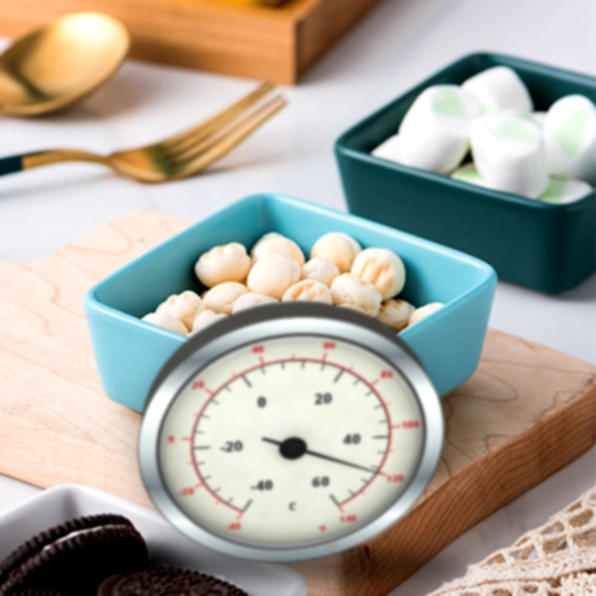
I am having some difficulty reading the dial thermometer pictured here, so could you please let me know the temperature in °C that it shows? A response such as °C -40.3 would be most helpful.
°C 48
